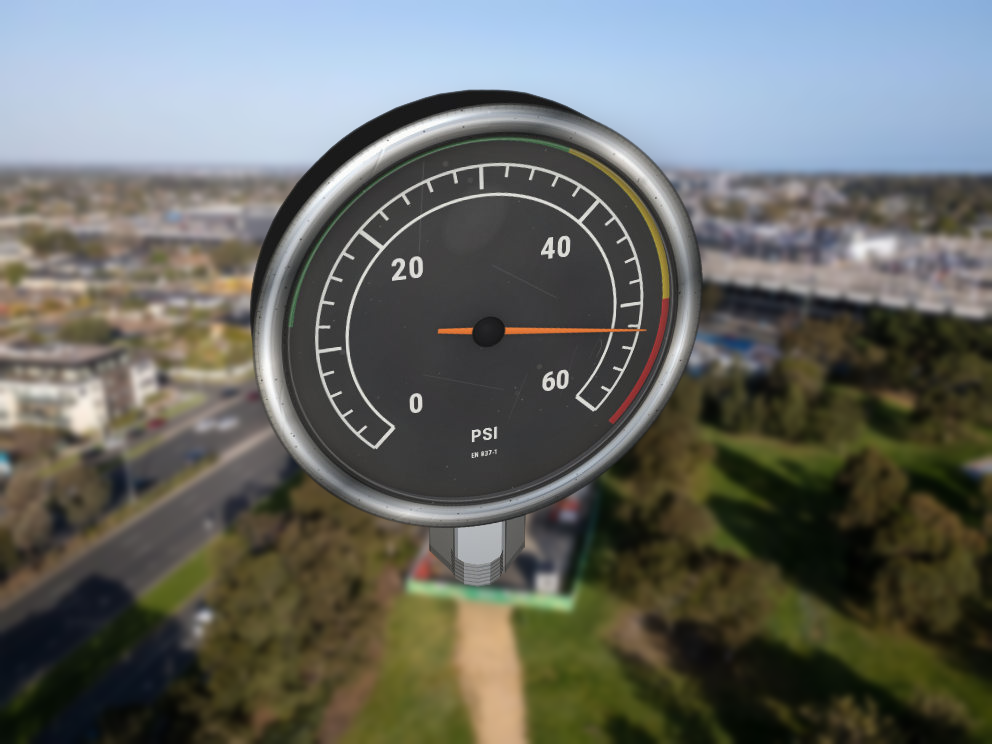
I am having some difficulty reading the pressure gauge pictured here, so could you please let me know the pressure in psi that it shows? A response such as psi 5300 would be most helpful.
psi 52
